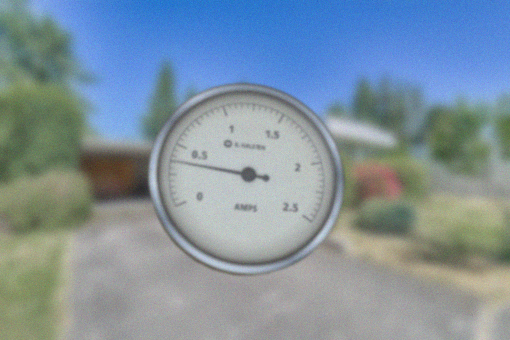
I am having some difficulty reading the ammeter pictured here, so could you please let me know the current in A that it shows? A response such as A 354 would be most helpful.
A 0.35
